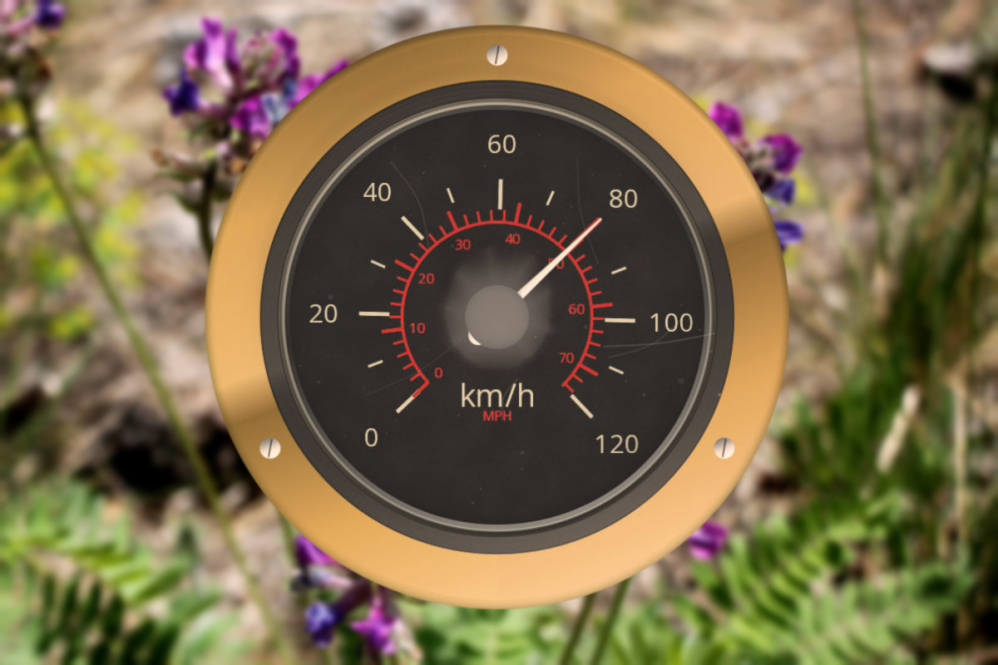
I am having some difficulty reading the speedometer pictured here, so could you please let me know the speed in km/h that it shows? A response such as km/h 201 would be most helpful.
km/h 80
